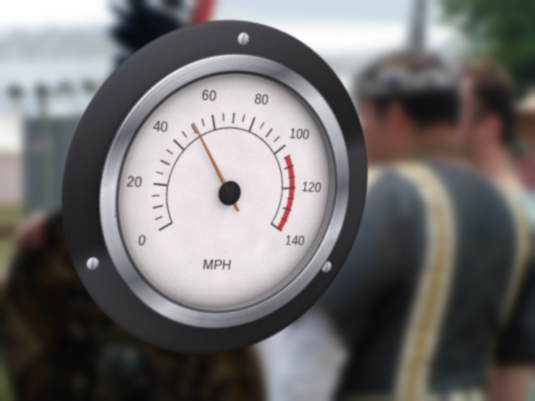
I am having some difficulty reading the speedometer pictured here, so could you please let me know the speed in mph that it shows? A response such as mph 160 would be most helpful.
mph 50
